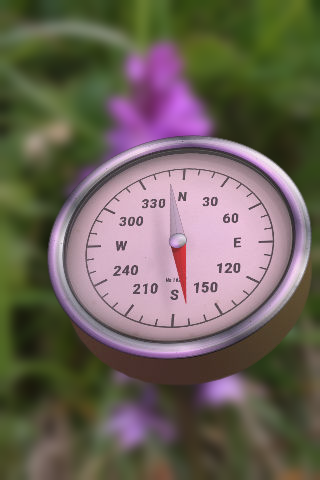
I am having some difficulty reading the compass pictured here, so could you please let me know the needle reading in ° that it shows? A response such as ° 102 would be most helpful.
° 170
